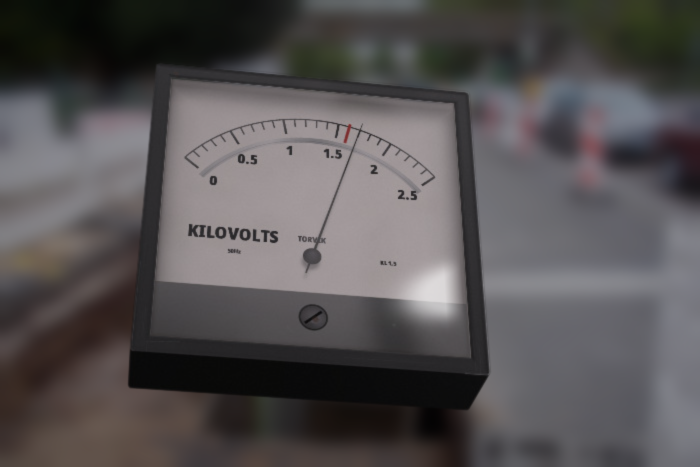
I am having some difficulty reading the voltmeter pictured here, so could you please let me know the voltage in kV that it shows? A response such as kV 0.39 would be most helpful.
kV 1.7
